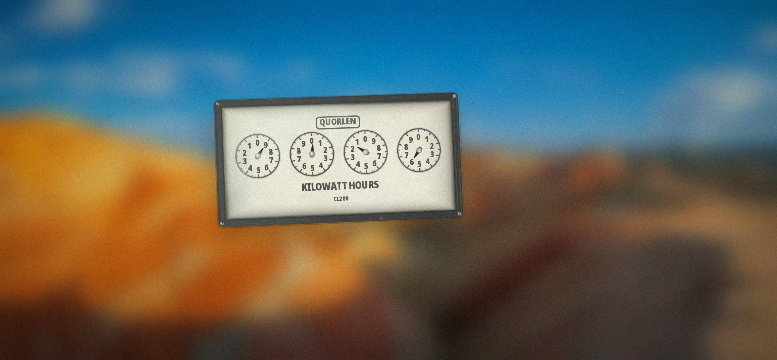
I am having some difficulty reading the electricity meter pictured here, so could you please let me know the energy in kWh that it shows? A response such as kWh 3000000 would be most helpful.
kWh 9016
